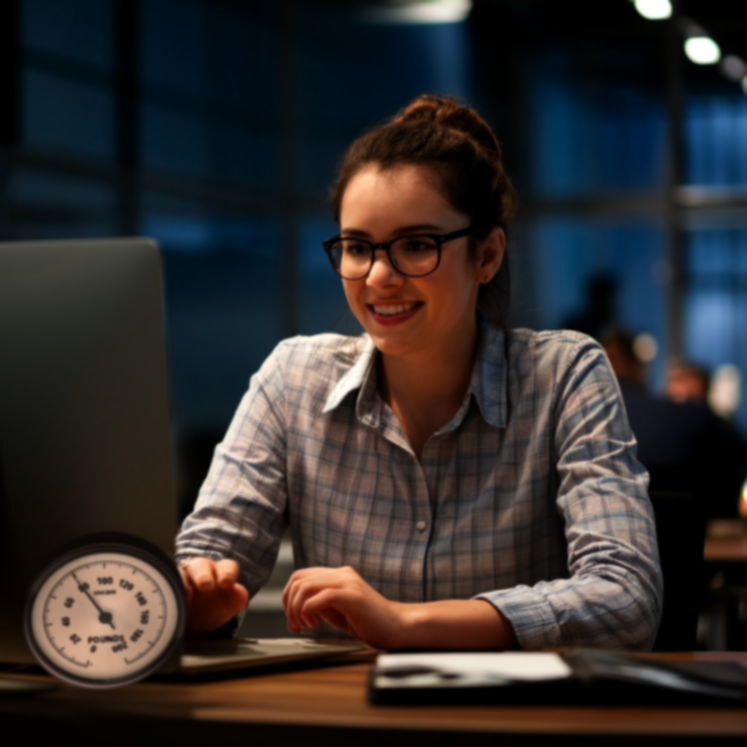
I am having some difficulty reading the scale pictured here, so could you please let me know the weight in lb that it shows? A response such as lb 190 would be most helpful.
lb 80
